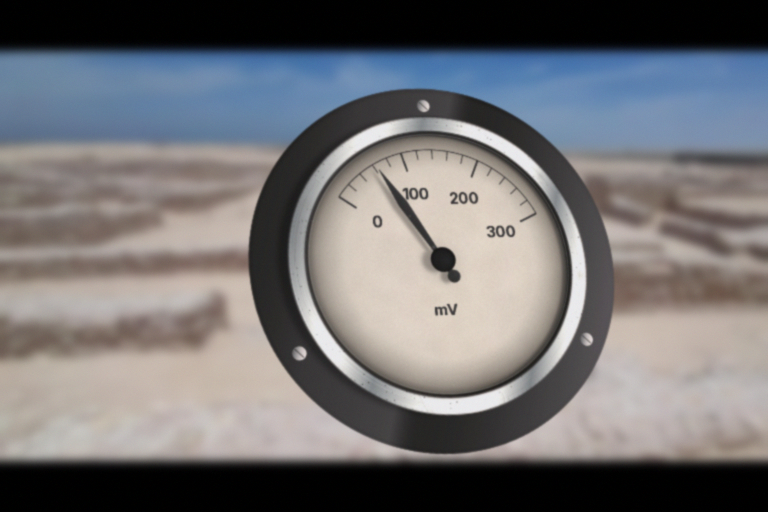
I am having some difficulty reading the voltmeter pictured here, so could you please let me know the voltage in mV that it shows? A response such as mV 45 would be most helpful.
mV 60
